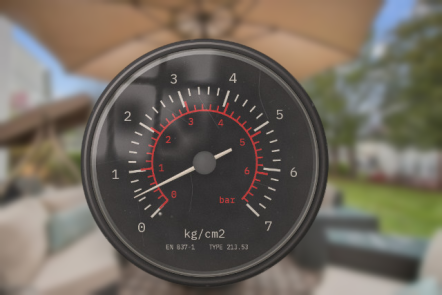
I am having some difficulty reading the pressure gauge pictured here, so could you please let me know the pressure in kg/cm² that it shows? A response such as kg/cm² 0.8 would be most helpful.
kg/cm² 0.5
